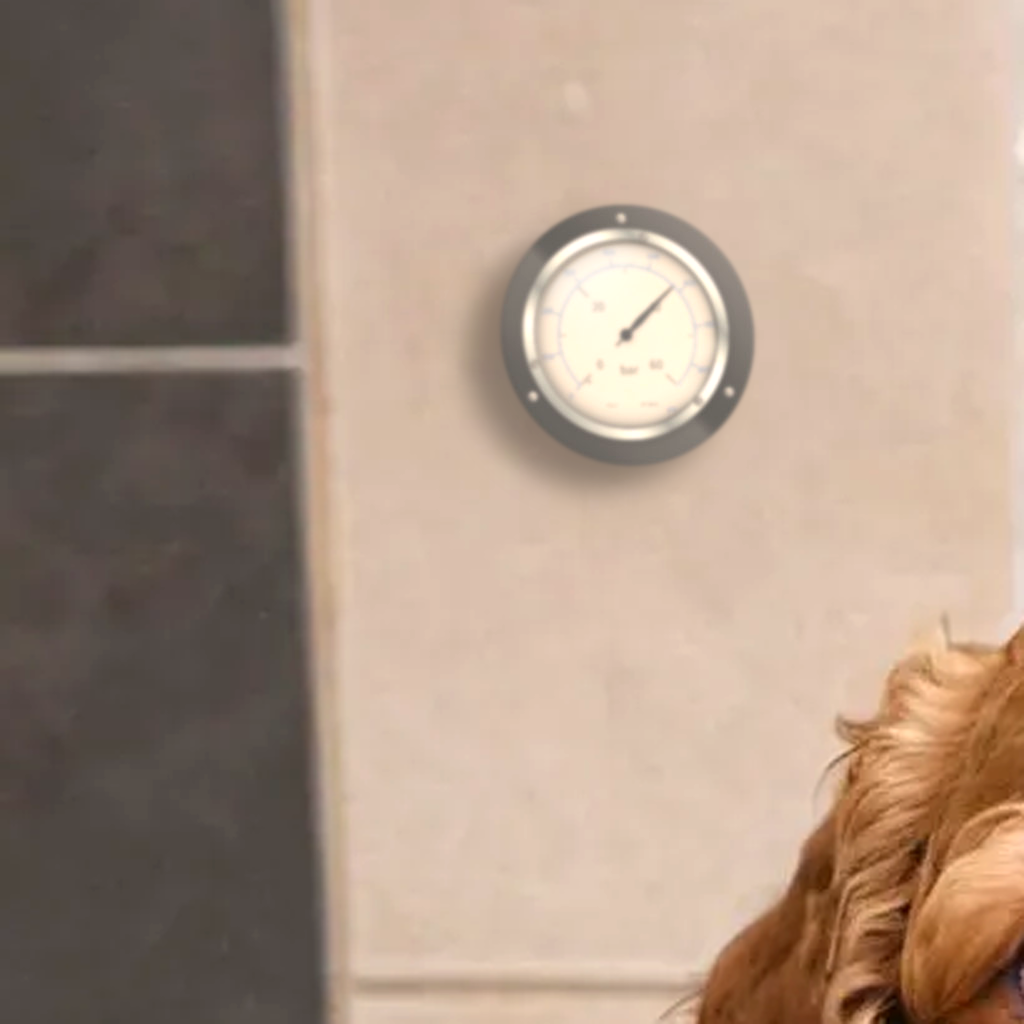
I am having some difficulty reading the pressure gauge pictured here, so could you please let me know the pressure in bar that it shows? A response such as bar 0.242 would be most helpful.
bar 40
